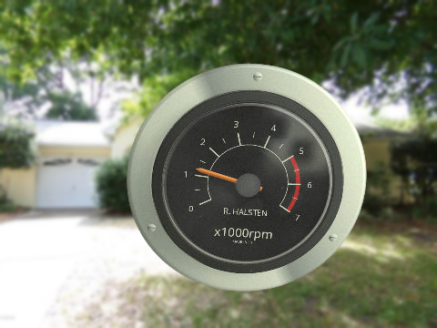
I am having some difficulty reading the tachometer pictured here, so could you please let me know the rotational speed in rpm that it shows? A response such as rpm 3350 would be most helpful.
rpm 1250
